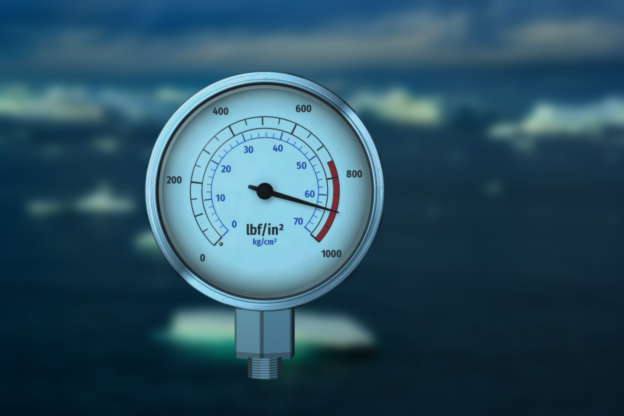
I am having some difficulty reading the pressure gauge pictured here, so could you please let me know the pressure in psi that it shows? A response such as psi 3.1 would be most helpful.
psi 900
